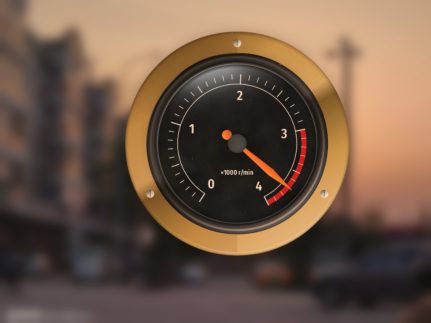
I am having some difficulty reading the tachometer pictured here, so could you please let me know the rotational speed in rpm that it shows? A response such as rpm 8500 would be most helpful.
rpm 3700
